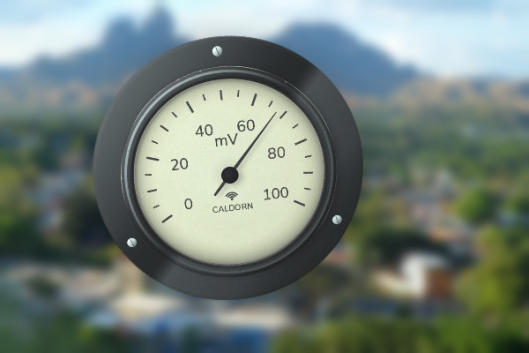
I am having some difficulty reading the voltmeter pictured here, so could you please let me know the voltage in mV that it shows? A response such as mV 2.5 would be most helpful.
mV 67.5
